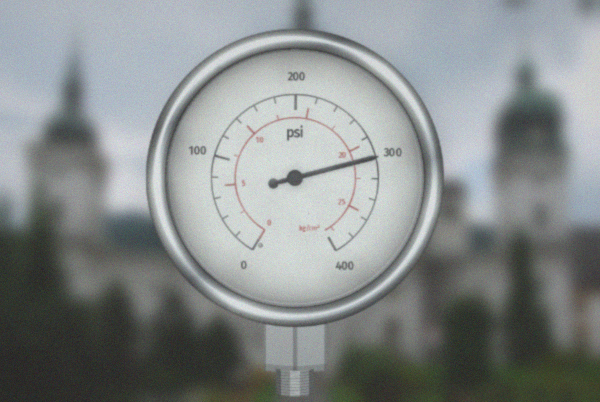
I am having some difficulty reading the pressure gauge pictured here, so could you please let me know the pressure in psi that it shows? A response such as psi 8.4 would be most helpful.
psi 300
